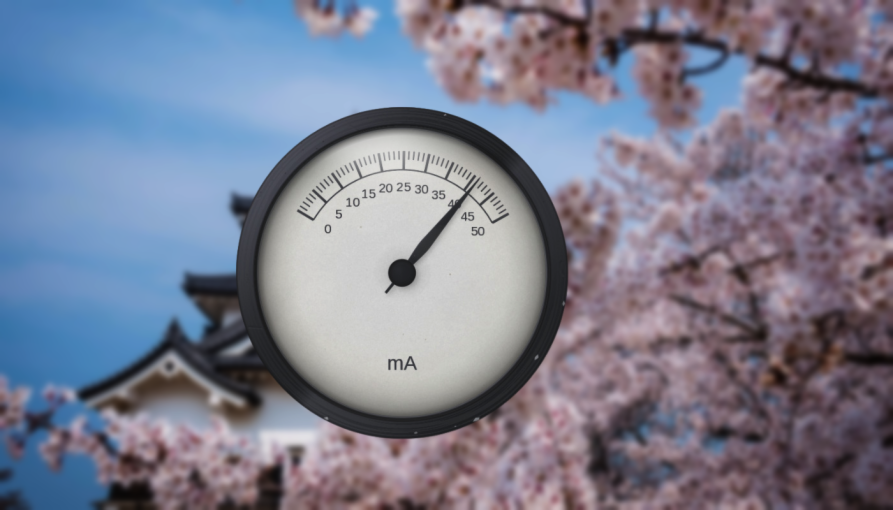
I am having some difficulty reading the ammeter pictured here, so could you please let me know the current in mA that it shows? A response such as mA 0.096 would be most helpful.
mA 41
